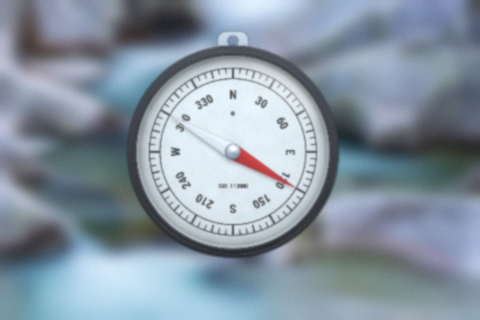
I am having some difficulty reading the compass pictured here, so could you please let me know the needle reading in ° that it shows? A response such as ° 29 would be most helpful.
° 120
